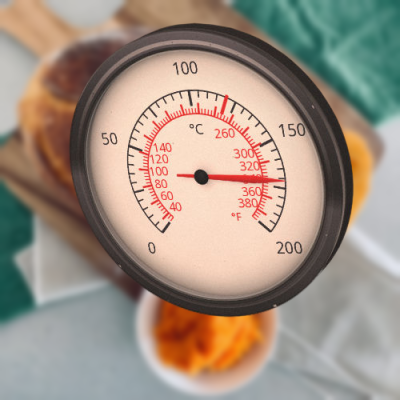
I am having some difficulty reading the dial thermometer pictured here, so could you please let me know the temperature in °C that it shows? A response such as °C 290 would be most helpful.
°C 170
